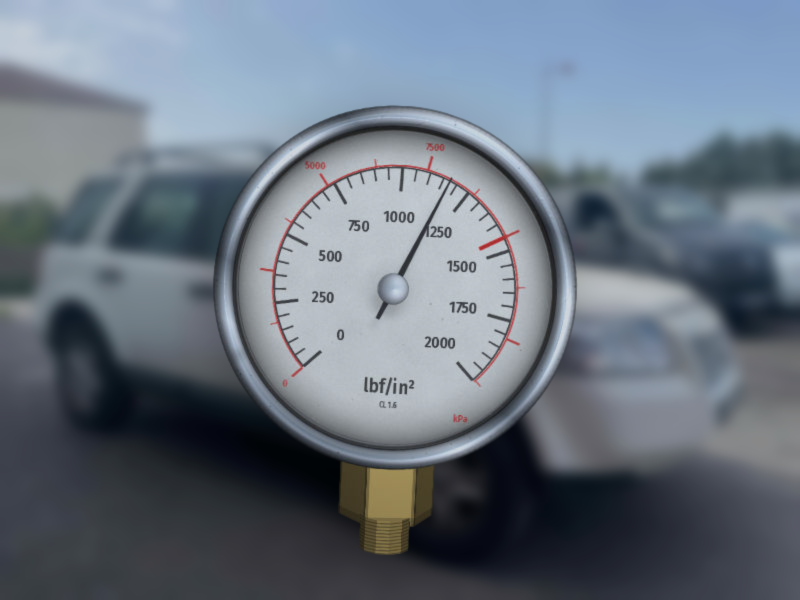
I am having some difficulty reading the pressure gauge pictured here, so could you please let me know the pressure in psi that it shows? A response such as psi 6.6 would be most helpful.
psi 1175
